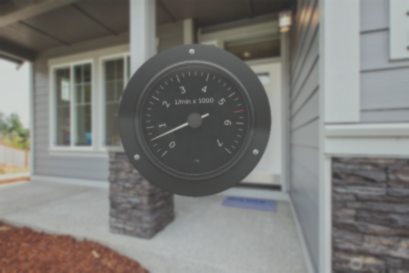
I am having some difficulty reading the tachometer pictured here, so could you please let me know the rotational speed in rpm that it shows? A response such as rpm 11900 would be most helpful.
rpm 600
